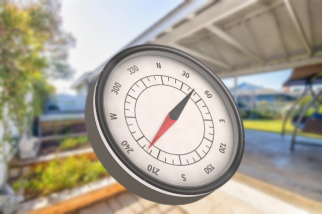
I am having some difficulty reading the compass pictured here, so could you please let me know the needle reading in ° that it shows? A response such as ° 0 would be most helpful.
° 225
